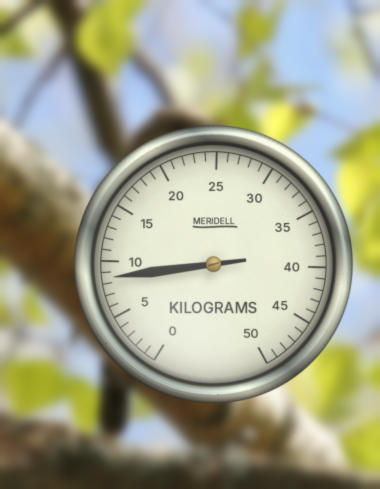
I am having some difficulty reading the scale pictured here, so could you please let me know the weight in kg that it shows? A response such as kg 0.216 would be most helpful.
kg 8.5
